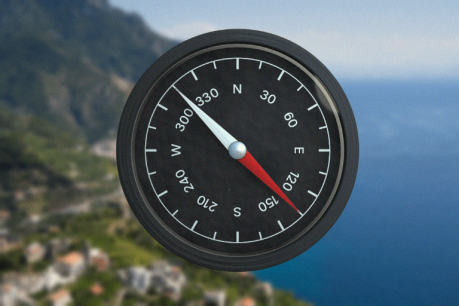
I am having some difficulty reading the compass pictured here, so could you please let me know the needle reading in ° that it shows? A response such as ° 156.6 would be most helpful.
° 135
